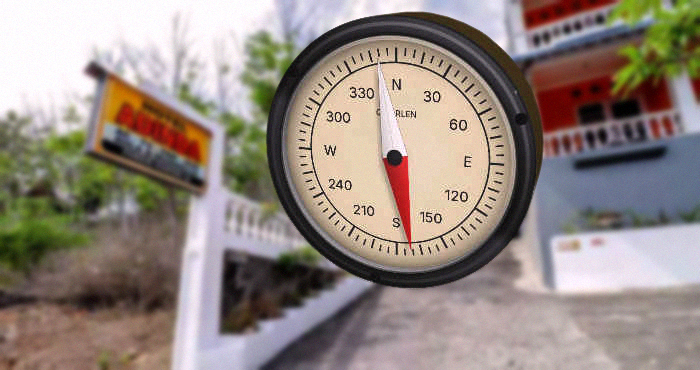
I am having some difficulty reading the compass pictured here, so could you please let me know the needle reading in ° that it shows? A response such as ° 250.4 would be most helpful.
° 170
